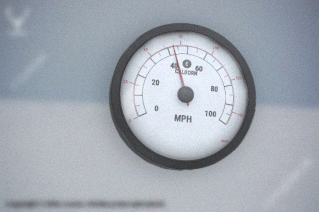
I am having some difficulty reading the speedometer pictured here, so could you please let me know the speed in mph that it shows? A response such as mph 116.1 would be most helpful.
mph 42.5
